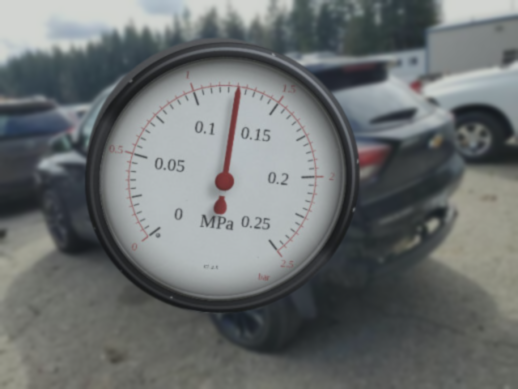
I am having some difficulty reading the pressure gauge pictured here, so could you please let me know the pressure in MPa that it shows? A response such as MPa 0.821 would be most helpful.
MPa 0.125
